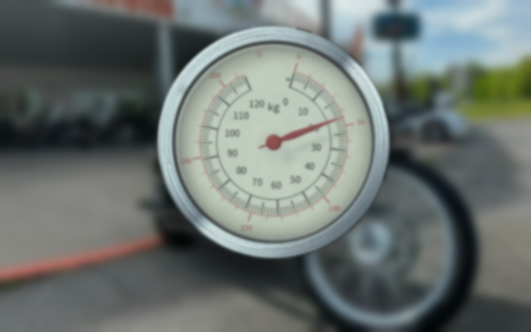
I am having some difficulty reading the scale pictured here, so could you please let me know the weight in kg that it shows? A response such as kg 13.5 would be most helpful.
kg 20
